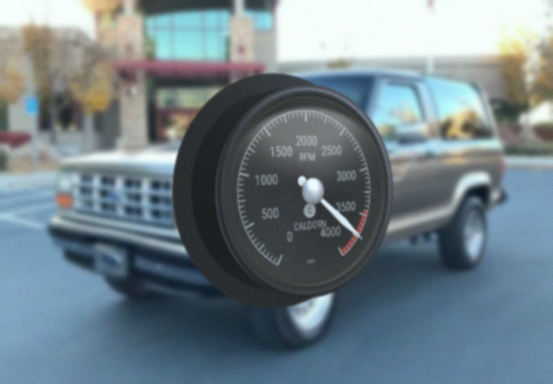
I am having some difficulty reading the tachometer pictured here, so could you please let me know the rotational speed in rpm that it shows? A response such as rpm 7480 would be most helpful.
rpm 3750
